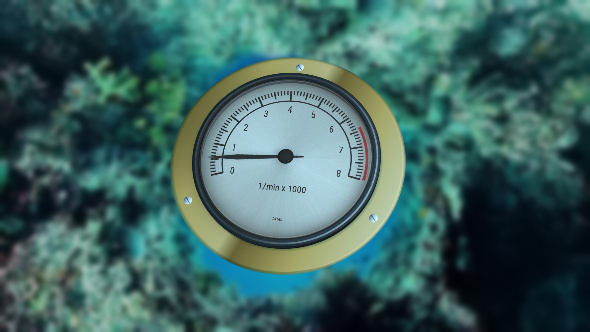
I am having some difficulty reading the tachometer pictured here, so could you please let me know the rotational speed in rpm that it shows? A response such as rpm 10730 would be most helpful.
rpm 500
